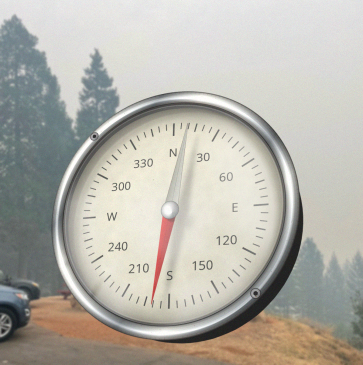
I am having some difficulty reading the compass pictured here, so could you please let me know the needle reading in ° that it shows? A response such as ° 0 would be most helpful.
° 190
